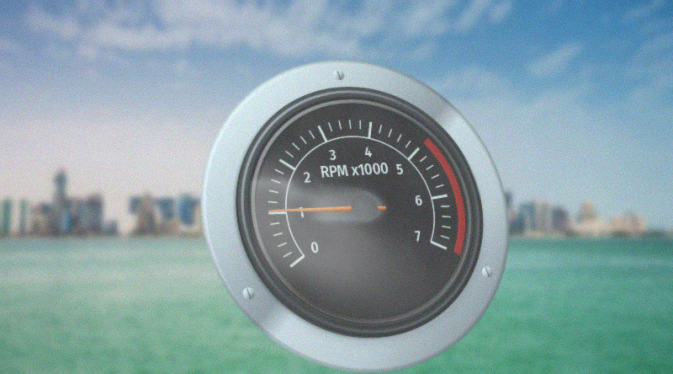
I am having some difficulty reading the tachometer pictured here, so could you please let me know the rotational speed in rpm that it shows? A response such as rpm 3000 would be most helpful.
rpm 1000
